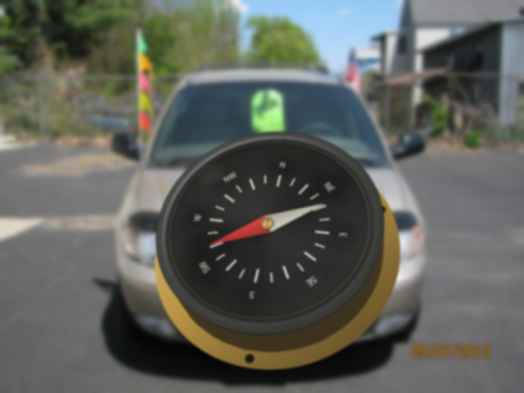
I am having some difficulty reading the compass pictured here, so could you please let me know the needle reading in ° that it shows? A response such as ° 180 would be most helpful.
° 240
